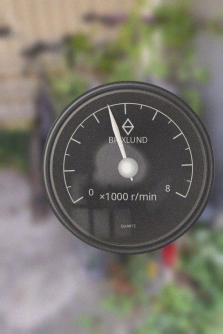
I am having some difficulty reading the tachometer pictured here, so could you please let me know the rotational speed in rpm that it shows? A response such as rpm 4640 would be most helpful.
rpm 3500
